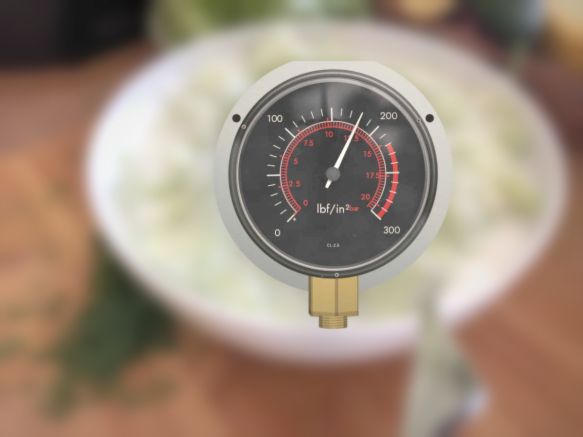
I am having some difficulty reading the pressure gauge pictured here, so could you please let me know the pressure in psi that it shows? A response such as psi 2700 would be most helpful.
psi 180
